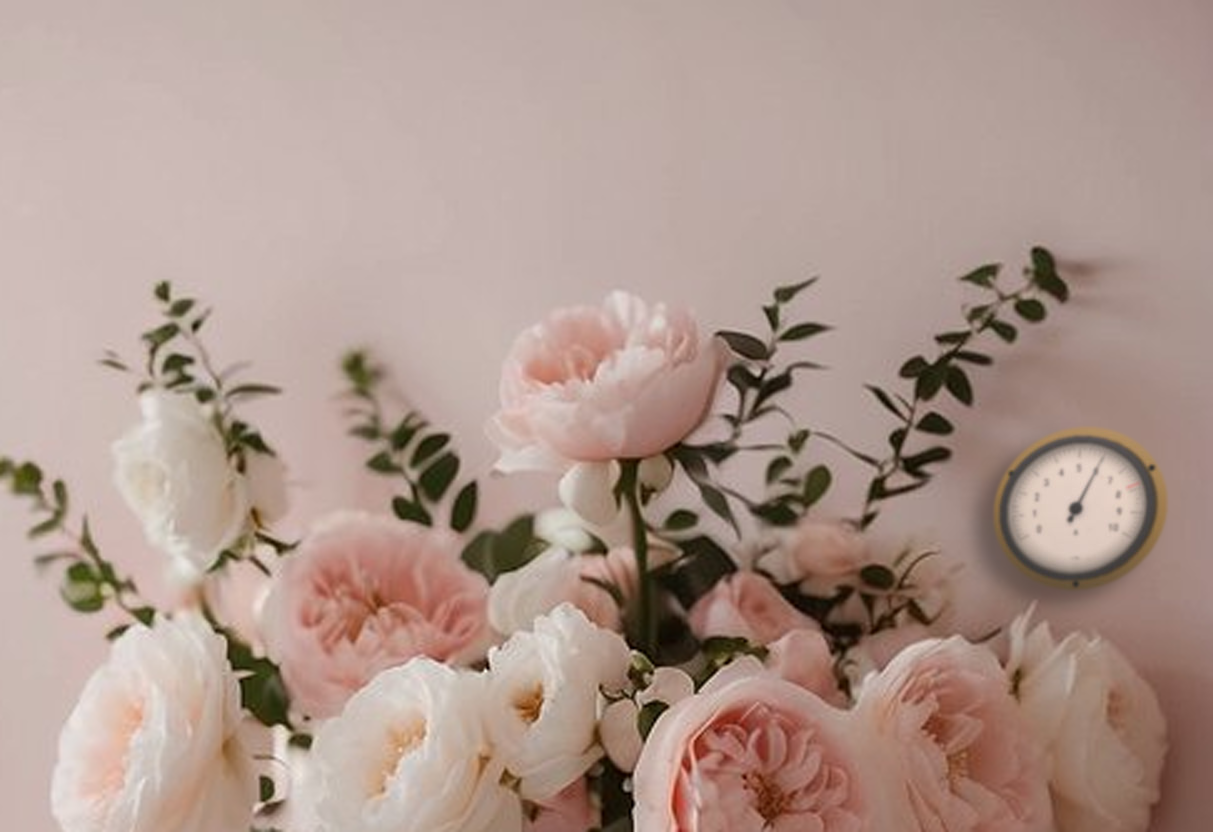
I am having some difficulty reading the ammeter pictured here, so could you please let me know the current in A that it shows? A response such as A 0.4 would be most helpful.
A 6
